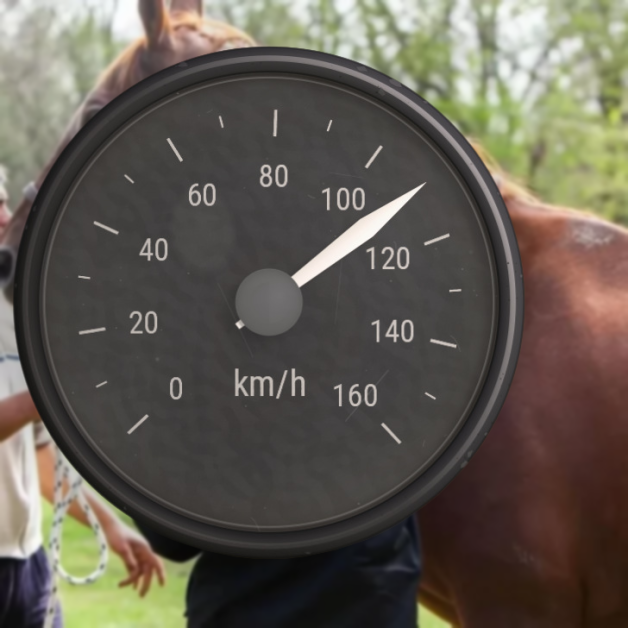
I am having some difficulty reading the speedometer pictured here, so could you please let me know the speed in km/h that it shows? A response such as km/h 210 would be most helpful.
km/h 110
